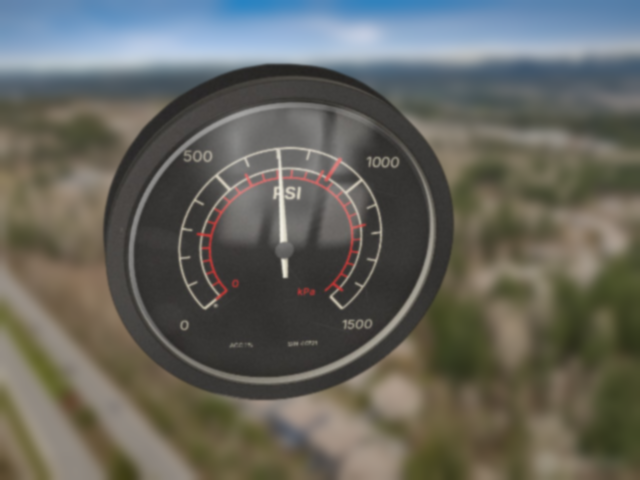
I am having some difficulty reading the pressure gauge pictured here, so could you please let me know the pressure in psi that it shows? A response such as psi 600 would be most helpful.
psi 700
